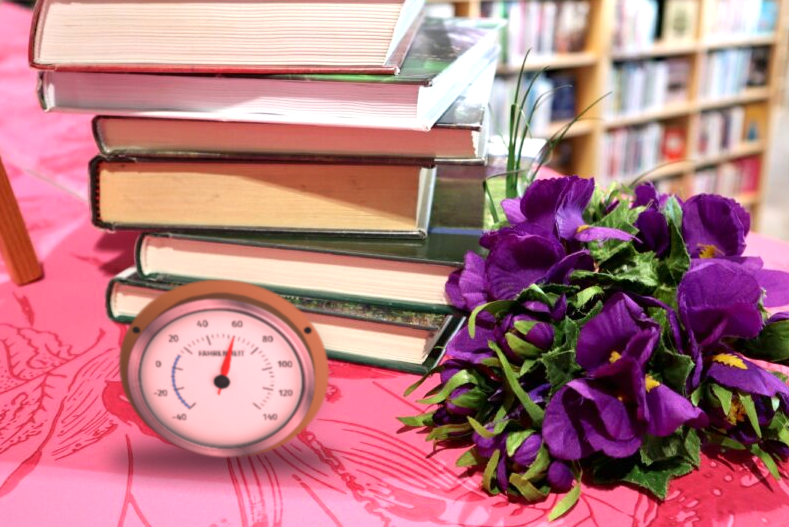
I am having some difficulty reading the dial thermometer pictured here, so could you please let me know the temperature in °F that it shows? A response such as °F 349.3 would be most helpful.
°F 60
